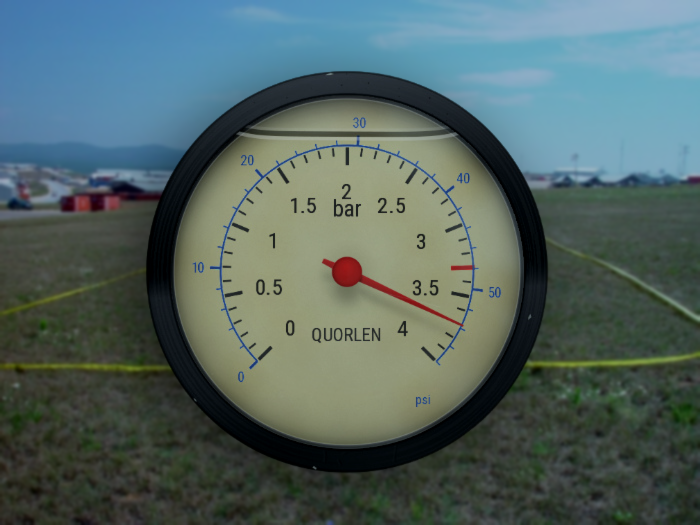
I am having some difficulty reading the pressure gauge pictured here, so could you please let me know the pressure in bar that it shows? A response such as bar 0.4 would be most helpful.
bar 3.7
